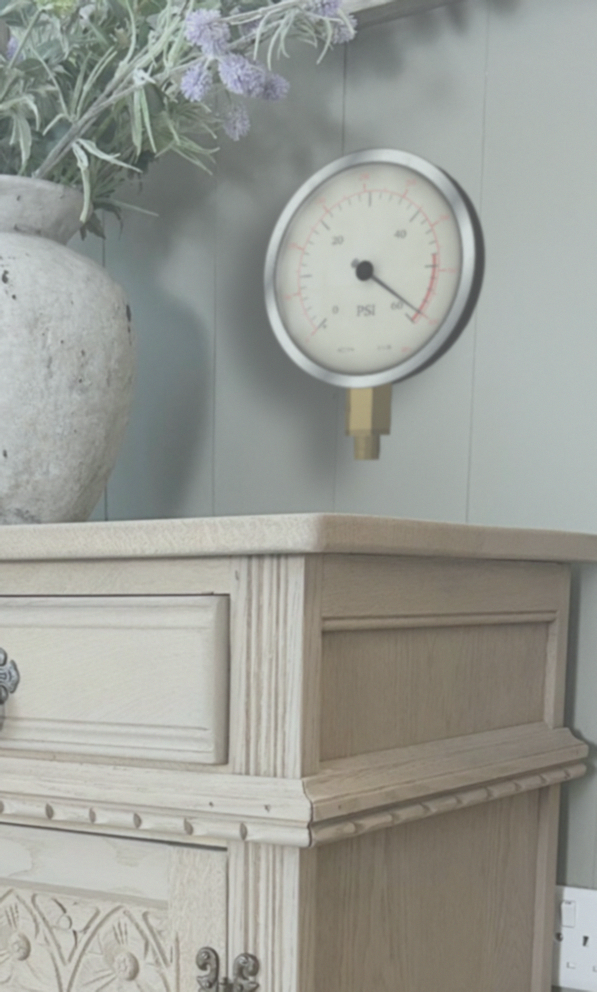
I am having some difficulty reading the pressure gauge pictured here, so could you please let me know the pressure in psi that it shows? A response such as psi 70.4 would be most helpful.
psi 58
